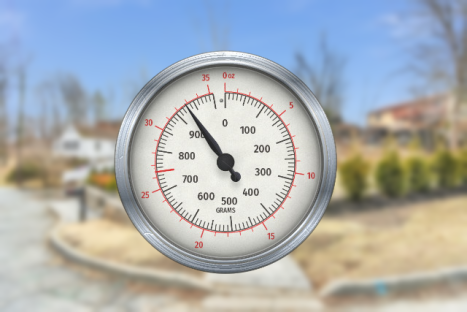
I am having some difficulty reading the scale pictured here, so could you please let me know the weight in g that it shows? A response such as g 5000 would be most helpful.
g 930
